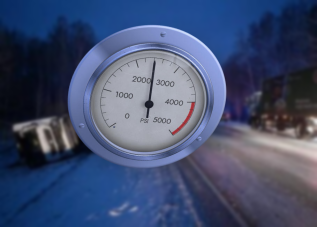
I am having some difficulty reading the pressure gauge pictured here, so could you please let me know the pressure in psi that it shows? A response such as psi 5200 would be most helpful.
psi 2400
